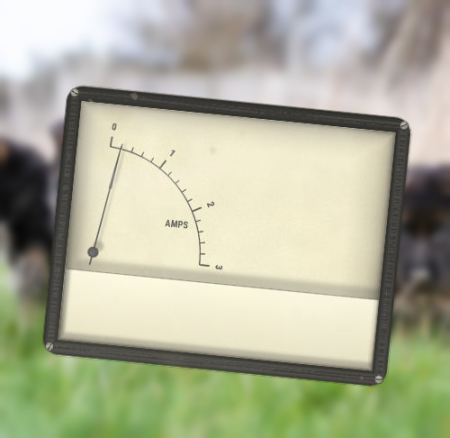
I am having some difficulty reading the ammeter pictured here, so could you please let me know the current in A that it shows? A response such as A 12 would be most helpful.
A 0.2
